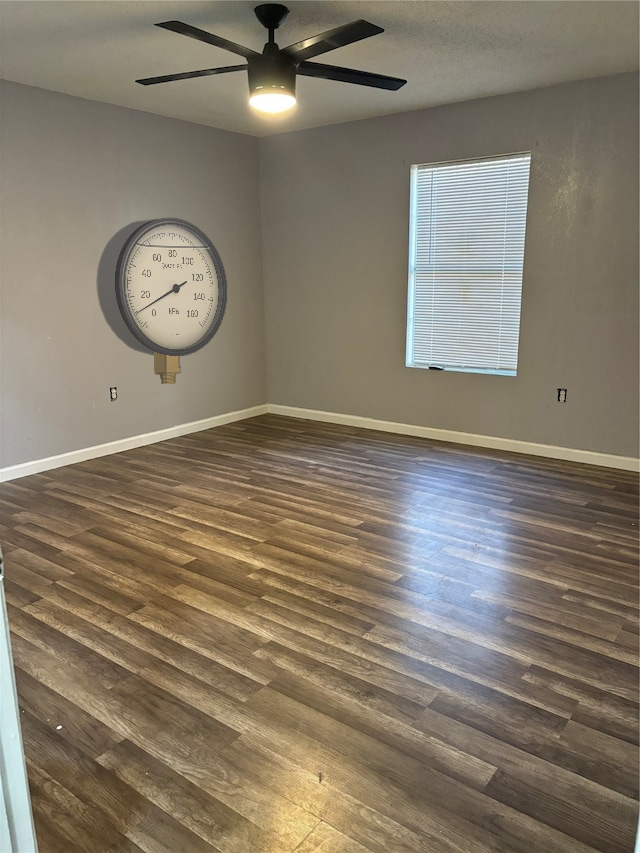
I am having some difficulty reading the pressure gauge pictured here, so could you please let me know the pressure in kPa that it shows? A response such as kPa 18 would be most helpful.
kPa 10
